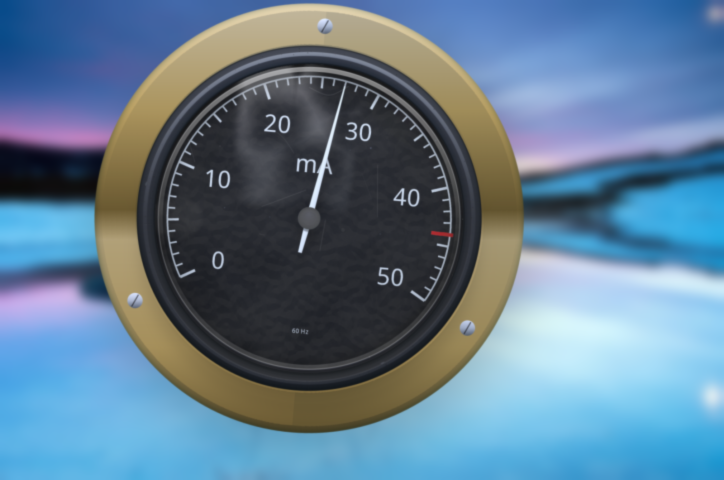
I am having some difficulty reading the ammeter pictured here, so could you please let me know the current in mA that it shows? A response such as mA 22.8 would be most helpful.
mA 27
